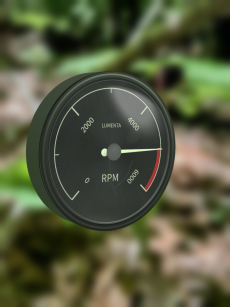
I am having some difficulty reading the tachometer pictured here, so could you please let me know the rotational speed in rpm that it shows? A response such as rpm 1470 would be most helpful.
rpm 5000
